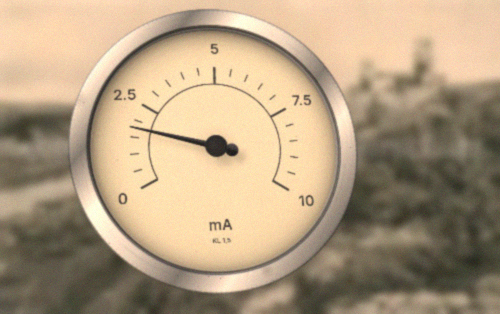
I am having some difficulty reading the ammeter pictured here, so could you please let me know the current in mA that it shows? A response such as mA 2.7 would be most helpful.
mA 1.75
